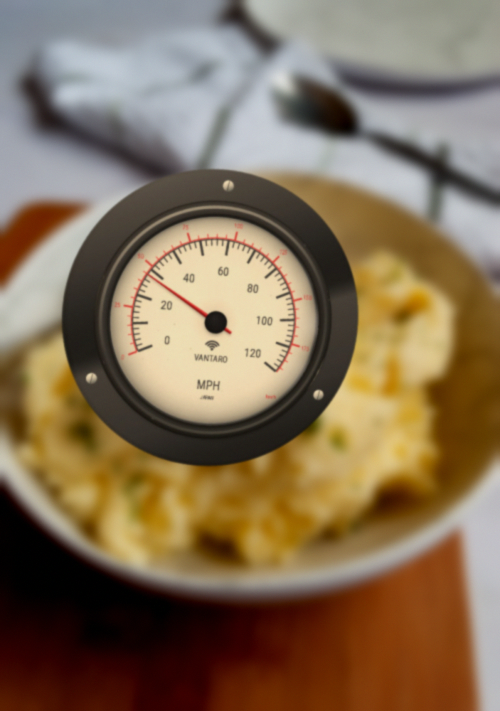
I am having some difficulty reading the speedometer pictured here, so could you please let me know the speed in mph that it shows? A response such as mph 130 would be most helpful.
mph 28
